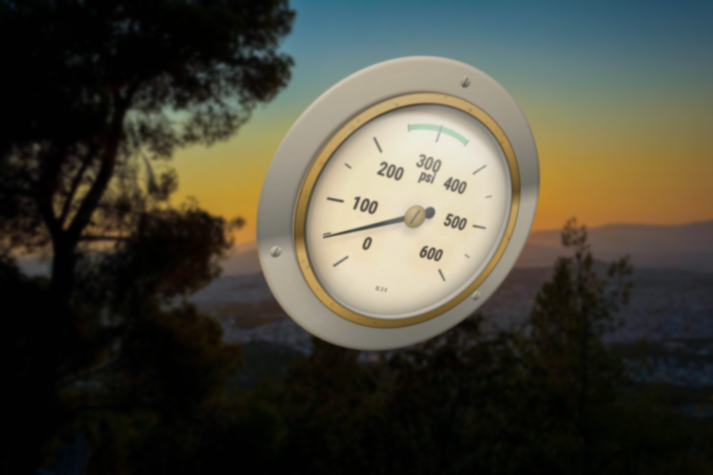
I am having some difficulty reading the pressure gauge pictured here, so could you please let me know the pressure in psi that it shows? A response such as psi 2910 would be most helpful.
psi 50
